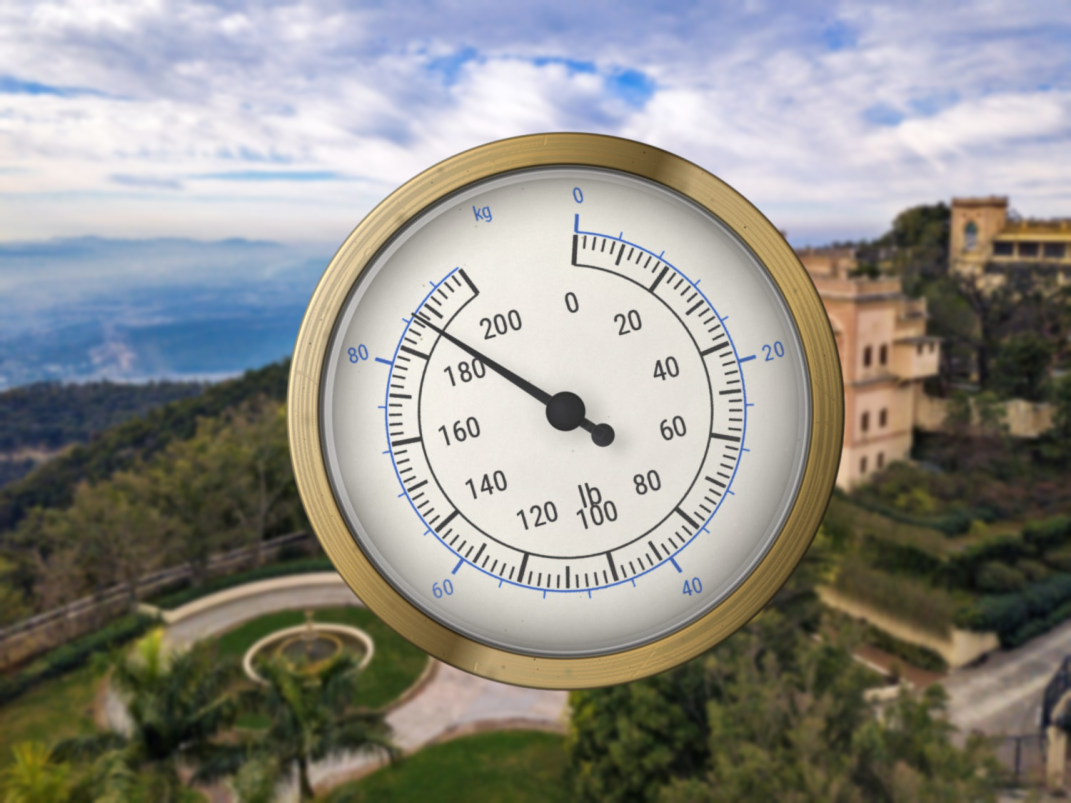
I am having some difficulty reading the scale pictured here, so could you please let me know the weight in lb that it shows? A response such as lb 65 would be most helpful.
lb 187
